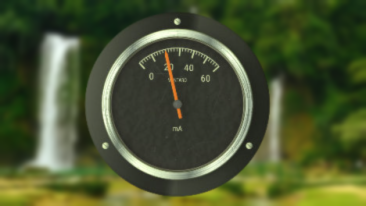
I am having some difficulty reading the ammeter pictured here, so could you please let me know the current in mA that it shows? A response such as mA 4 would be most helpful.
mA 20
